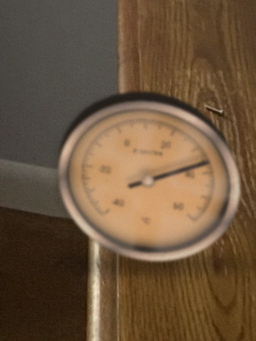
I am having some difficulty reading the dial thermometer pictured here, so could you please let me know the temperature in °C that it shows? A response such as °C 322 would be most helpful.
°C 35
